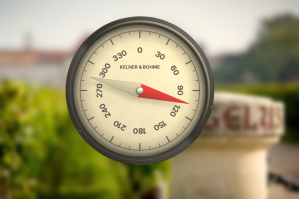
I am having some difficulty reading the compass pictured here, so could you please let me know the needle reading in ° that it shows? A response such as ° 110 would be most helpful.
° 105
